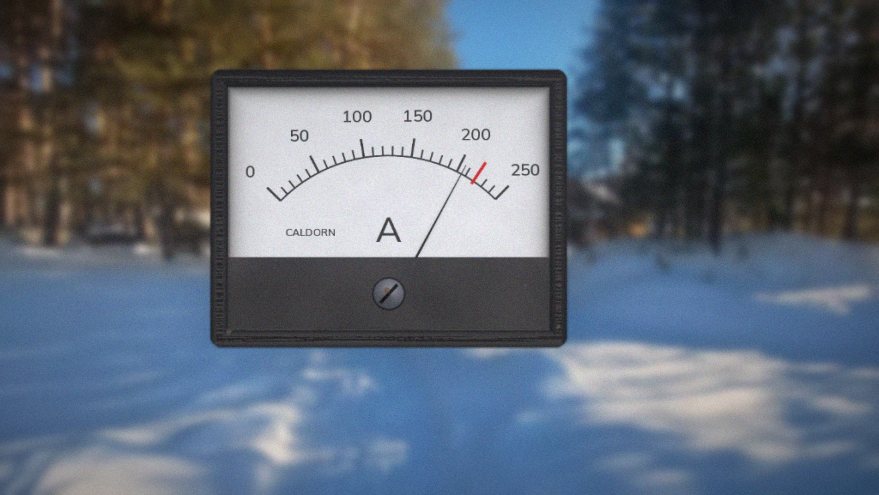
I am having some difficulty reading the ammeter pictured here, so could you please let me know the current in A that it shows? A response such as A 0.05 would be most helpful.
A 205
